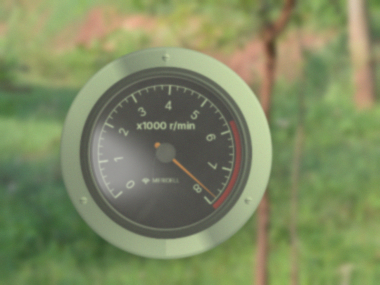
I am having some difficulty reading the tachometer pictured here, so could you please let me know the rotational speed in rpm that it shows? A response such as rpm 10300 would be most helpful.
rpm 7800
